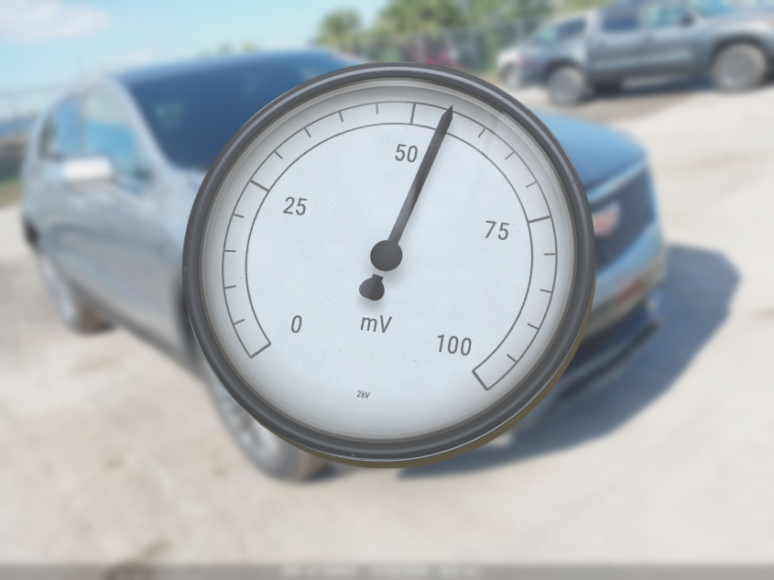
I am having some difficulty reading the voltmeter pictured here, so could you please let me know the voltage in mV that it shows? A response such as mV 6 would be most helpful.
mV 55
